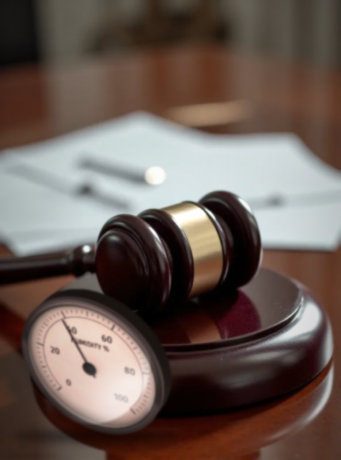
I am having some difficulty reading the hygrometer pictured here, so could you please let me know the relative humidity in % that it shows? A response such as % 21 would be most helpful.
% 40
